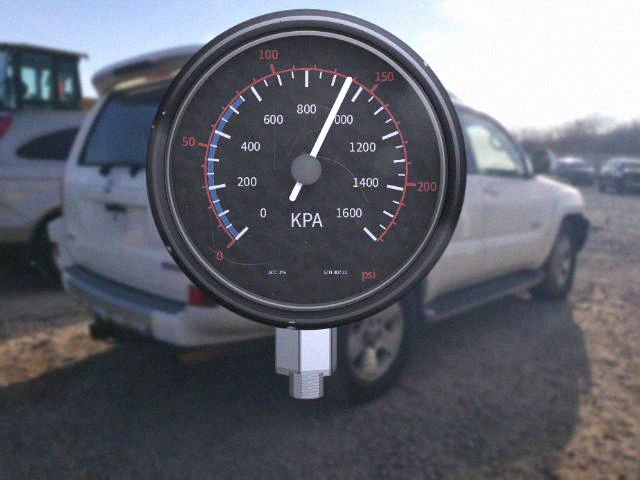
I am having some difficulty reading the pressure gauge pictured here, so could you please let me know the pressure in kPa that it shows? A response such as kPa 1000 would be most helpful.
kPa 950
